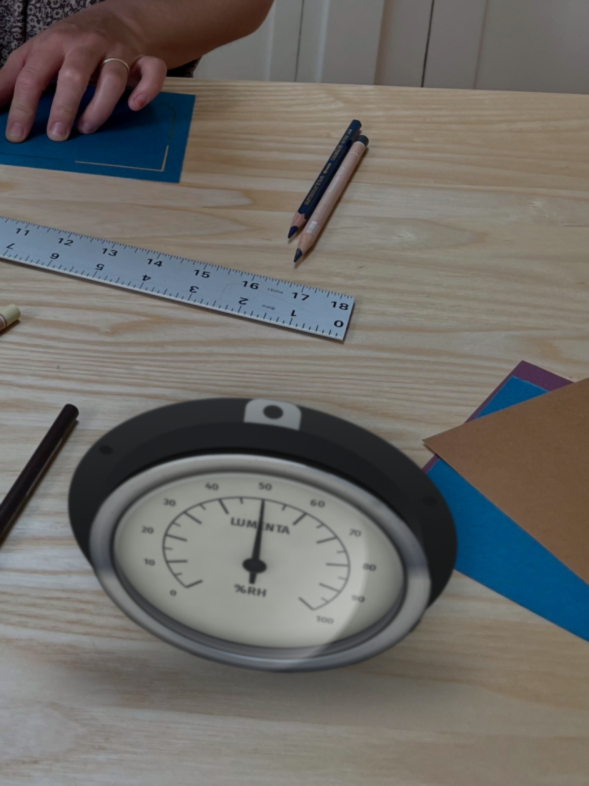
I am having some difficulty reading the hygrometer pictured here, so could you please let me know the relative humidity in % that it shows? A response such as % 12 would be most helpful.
% 50
